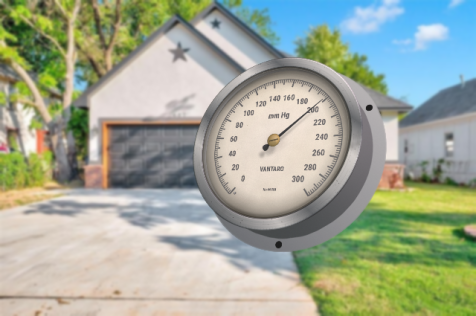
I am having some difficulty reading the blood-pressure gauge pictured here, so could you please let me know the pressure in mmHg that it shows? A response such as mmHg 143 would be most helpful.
mmHg 200
